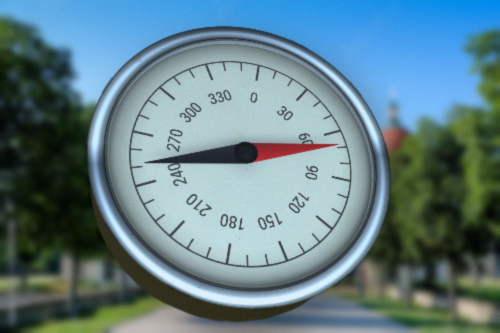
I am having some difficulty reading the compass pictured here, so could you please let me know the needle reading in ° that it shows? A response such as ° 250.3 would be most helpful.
° 70
